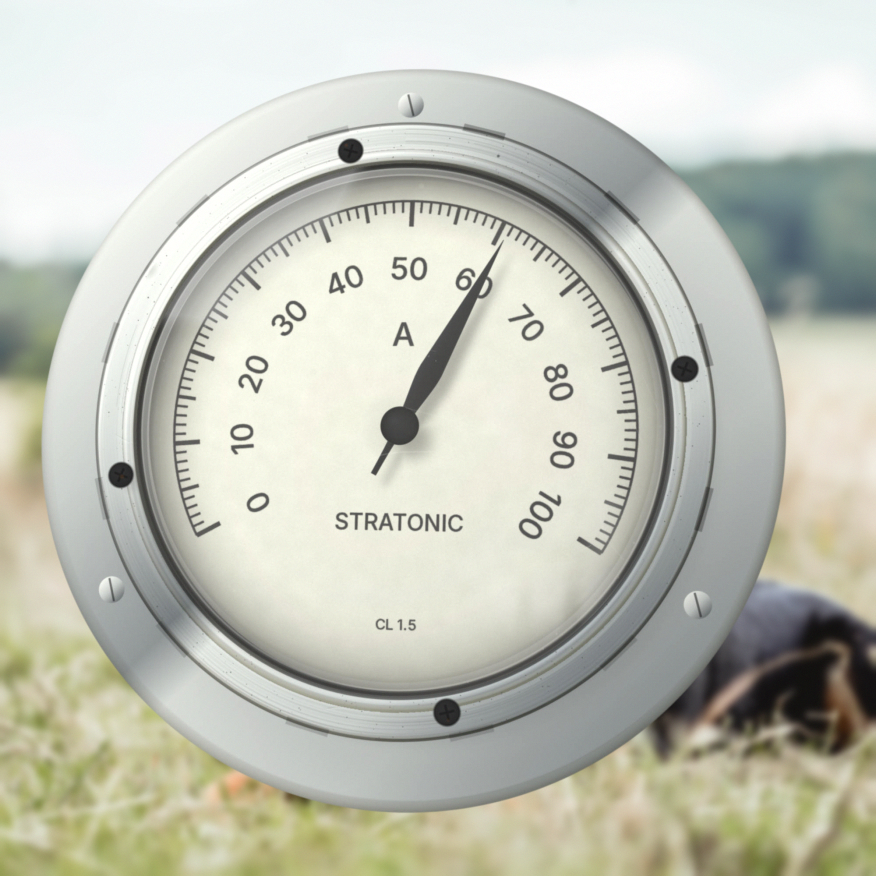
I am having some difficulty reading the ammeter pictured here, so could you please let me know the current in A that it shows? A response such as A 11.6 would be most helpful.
A 61
